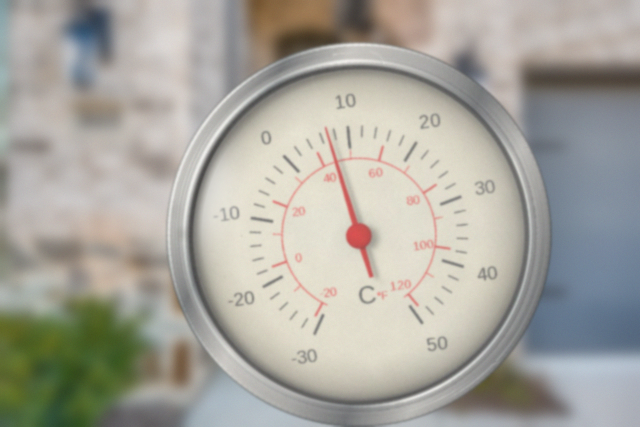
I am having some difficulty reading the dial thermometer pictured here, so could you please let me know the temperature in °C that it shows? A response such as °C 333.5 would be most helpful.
°C 7
